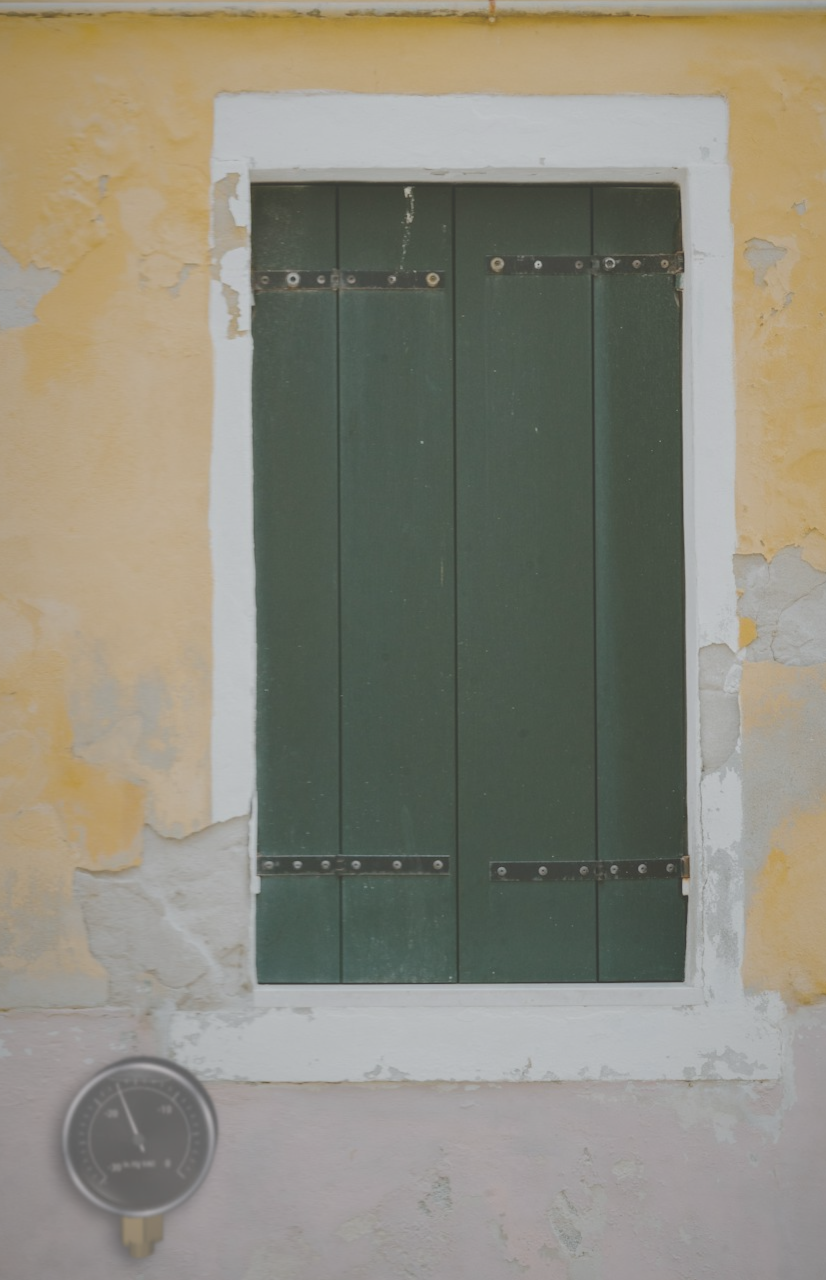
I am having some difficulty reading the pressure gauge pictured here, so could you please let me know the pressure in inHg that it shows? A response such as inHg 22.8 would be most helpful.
inHg -17
